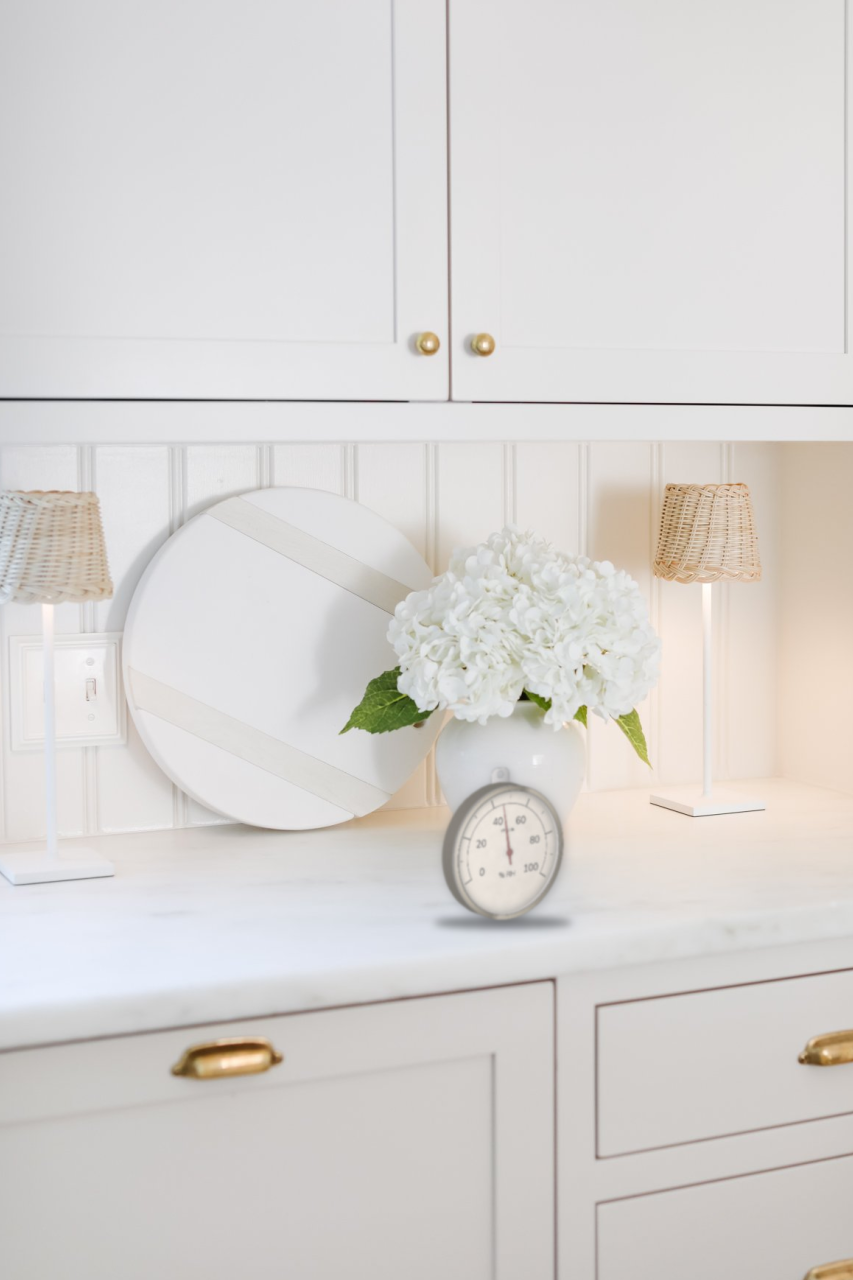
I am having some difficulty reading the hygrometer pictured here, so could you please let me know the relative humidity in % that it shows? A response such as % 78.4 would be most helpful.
% 45
